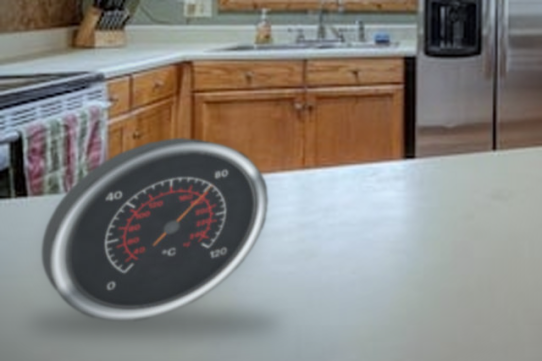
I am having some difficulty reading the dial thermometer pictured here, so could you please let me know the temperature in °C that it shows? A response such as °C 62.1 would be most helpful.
°C 80
